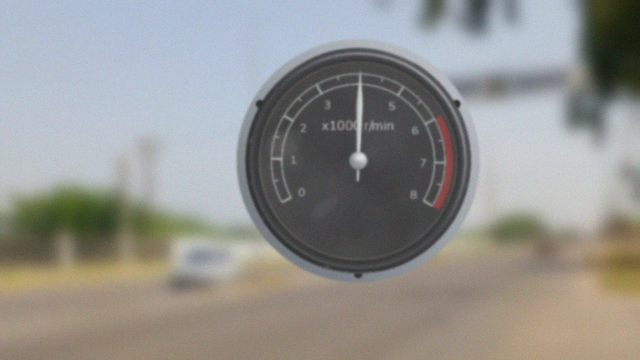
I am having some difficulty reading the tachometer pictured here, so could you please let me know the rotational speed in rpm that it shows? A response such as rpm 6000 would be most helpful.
rpm 4000
